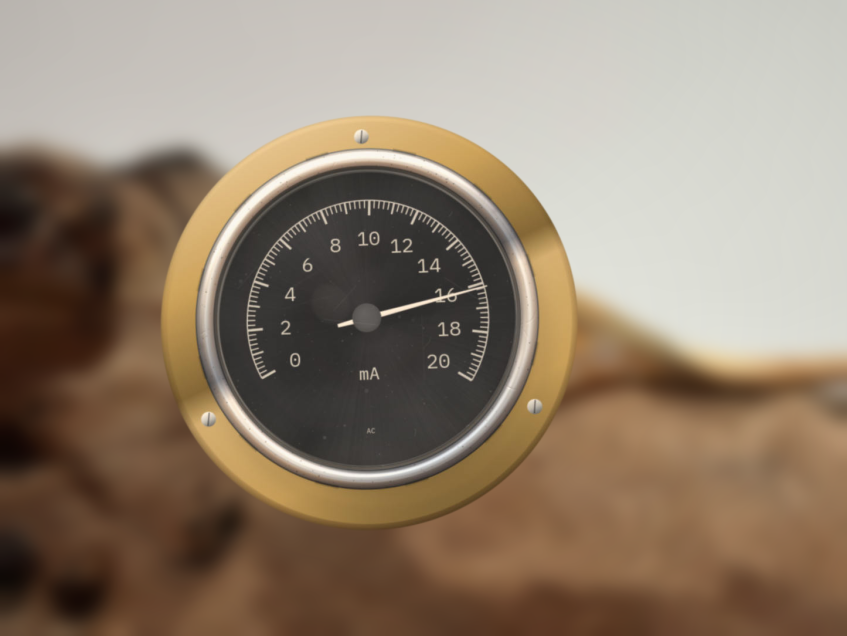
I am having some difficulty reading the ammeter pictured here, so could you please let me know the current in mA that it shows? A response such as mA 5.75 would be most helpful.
mA 16.2
